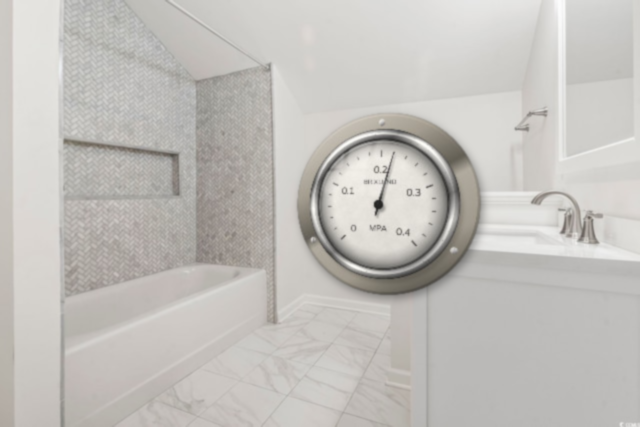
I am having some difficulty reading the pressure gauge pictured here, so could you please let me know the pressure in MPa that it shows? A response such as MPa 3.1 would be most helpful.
MPa 0.22
